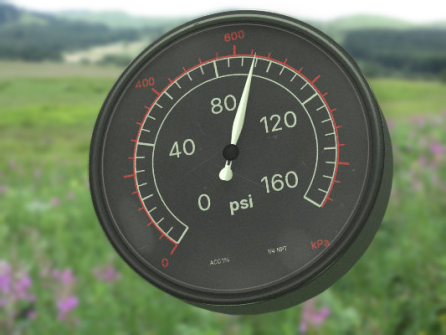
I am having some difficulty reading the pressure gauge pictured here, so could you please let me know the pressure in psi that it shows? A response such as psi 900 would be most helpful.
psi 95
